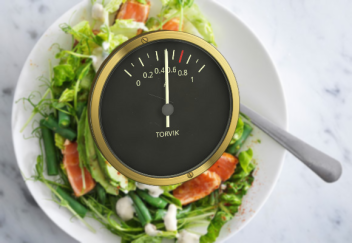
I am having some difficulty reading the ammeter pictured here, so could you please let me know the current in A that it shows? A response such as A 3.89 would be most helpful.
A 0.5
